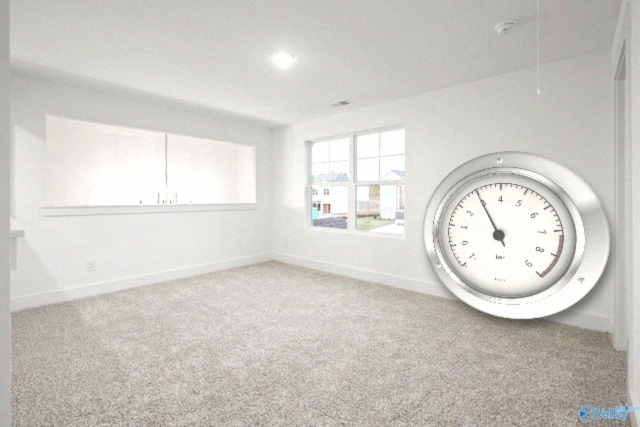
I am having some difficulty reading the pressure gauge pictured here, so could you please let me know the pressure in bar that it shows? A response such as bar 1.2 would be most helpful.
bar 3
